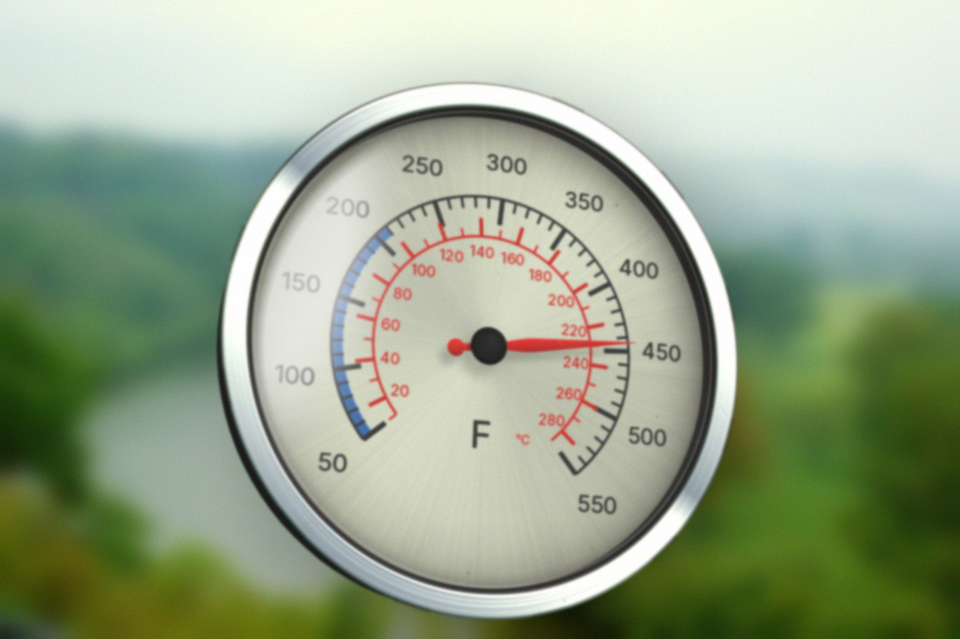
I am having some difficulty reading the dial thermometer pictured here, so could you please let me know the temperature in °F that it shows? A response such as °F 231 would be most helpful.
°F 445
